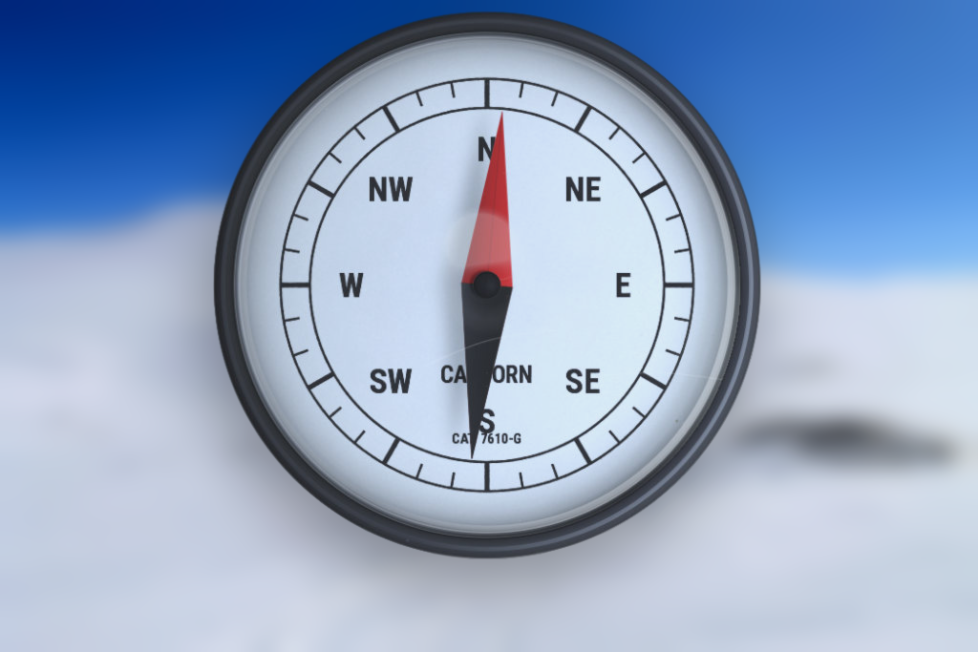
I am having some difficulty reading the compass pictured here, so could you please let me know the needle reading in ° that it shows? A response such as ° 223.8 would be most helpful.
° 5
